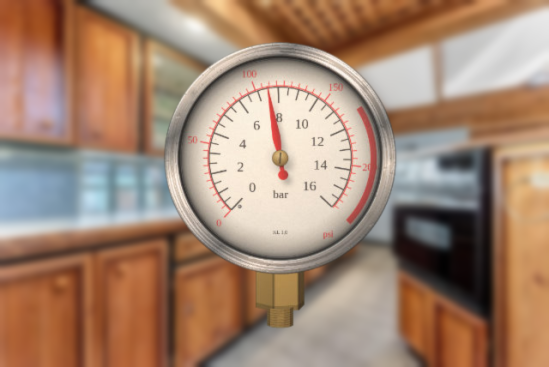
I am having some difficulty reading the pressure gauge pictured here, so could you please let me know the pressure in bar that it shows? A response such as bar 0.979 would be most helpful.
bar 7.5
